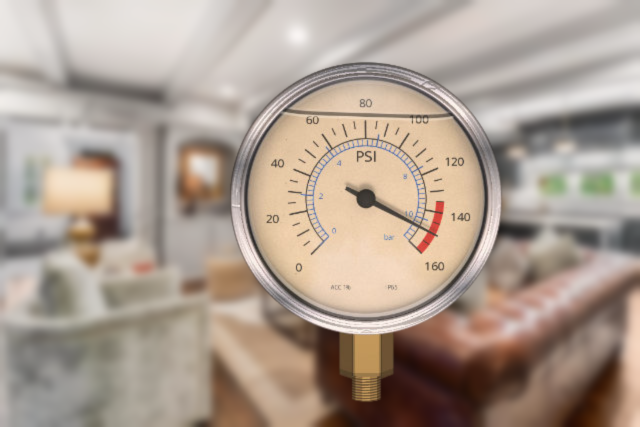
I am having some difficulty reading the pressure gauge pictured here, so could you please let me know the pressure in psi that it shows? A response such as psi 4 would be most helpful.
psi 150
